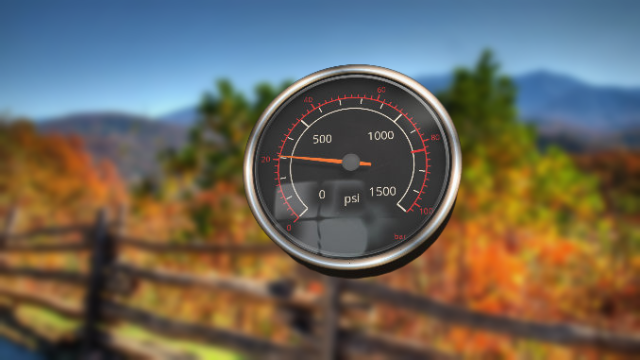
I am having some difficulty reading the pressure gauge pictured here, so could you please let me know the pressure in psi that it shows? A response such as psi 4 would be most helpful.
psi 300
